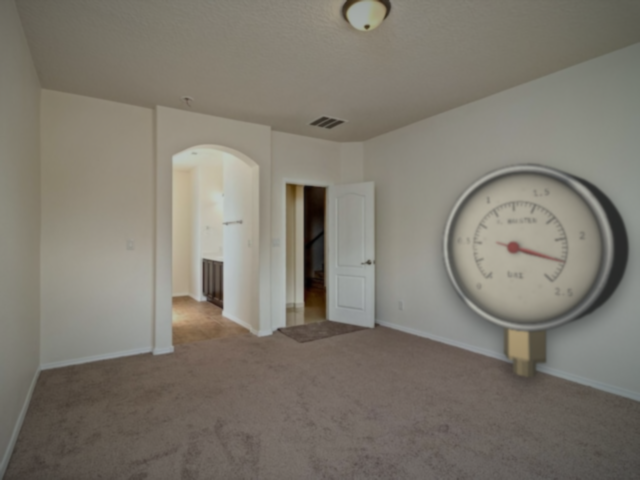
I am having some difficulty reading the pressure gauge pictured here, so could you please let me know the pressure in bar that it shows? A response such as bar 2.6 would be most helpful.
bar 2.25
